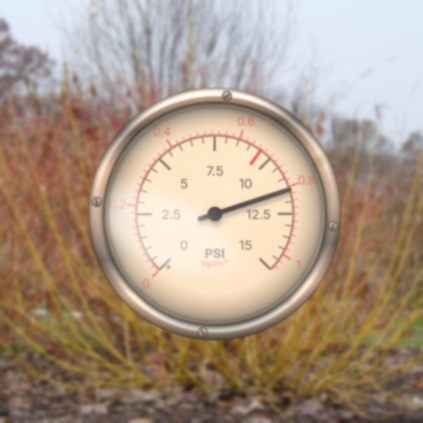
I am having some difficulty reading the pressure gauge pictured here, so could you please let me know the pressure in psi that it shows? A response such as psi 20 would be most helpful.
psi 11.5
